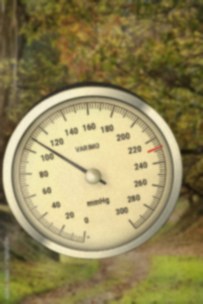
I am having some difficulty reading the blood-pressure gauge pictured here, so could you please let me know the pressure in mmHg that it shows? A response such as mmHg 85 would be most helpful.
mmHg 110
